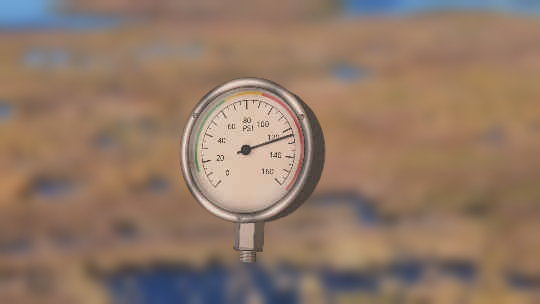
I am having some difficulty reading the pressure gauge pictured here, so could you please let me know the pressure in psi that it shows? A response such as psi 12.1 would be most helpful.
psi 125
